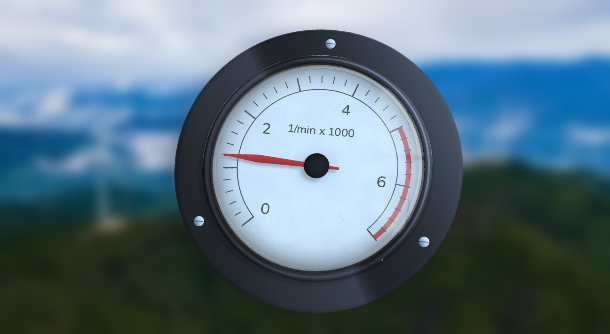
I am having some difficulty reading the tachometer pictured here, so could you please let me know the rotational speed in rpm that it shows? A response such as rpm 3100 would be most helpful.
rpm 1200
